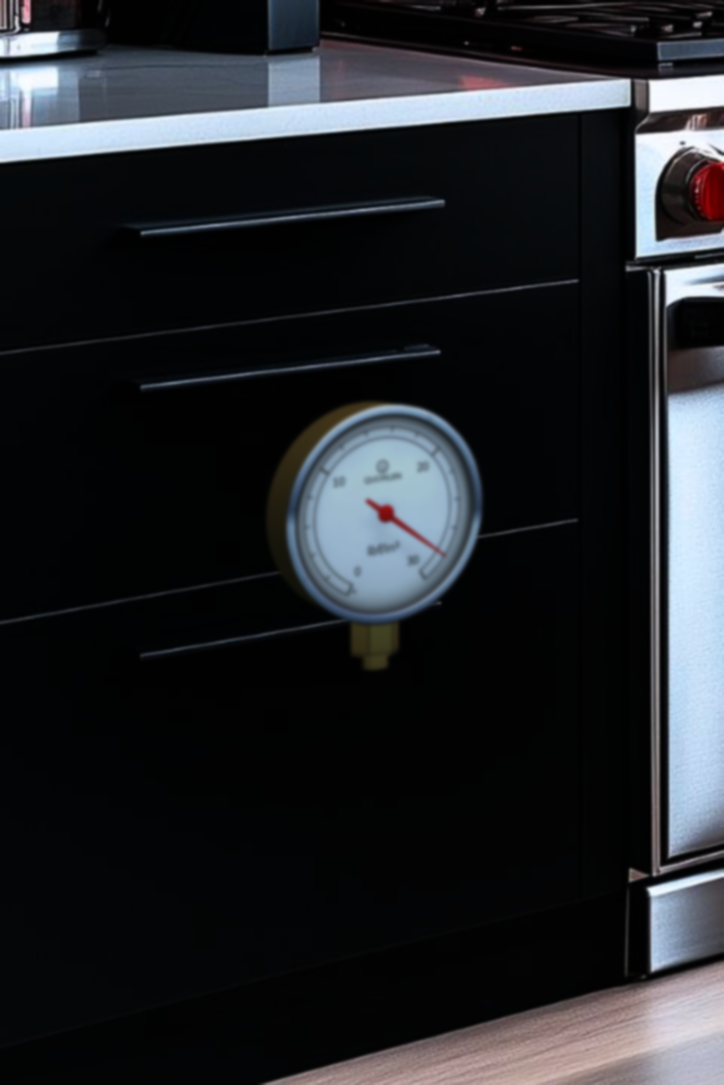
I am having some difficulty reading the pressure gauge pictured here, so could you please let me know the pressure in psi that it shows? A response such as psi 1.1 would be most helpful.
psi 28
